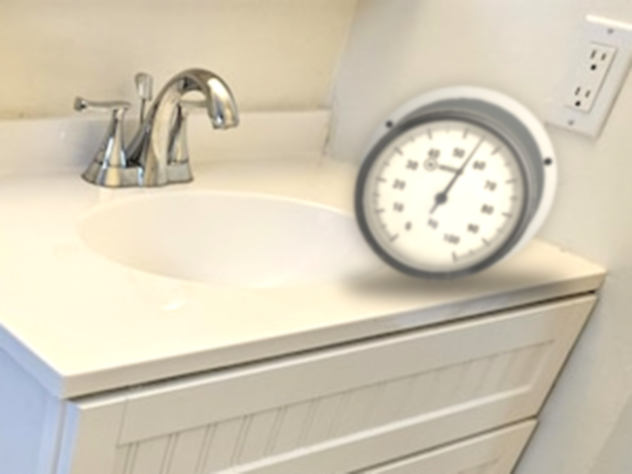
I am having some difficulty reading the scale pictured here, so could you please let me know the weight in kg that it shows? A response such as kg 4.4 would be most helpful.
kg 55
